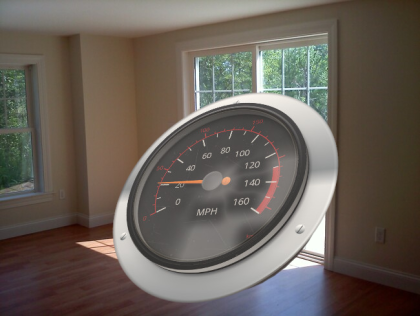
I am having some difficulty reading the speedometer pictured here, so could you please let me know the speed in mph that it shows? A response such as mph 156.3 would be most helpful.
mph 20
